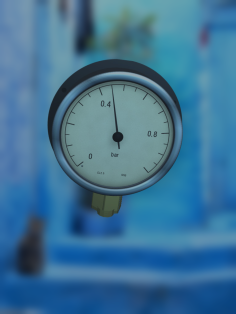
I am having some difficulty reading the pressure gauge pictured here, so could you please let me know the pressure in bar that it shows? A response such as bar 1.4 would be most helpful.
bar 0.45
